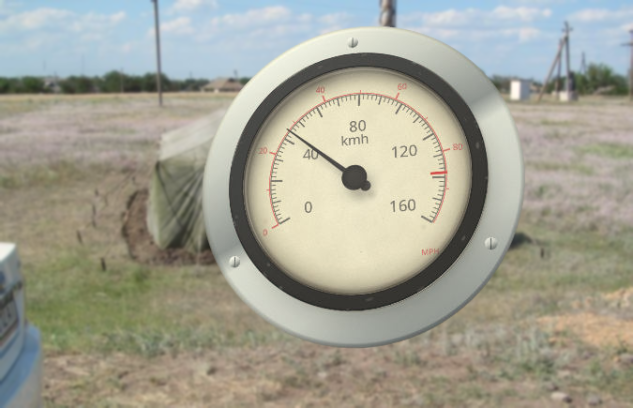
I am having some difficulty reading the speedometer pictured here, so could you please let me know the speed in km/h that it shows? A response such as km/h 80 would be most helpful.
km/h 44
